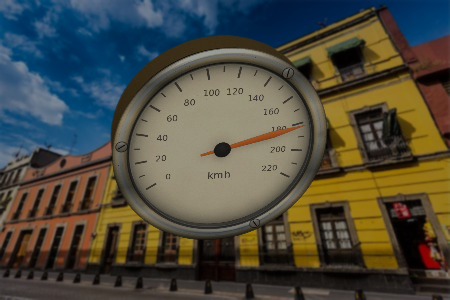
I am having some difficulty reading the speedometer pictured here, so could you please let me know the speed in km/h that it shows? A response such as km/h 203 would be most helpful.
km/h 180
